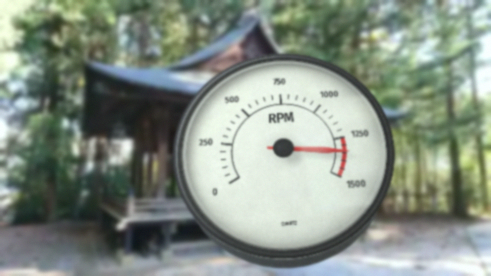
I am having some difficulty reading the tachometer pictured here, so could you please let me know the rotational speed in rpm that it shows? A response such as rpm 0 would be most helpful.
rpm 1350
